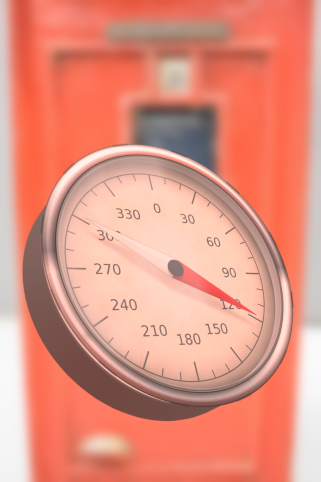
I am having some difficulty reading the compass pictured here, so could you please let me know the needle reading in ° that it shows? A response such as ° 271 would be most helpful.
° 120
